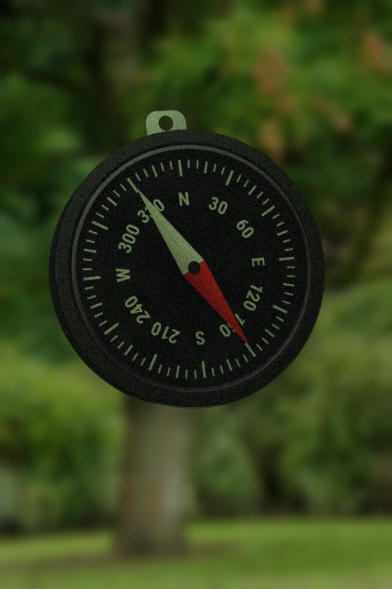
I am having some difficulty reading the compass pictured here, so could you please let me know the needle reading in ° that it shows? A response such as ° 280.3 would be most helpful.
° 150
